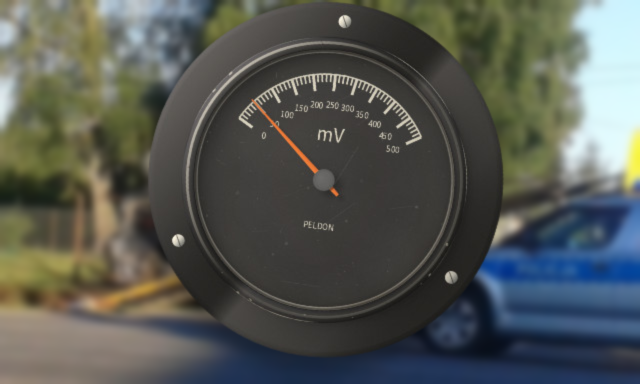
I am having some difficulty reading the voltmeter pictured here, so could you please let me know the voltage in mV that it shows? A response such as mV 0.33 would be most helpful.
mV 50
